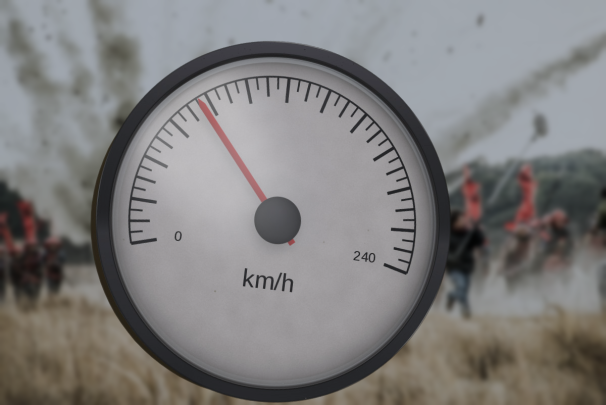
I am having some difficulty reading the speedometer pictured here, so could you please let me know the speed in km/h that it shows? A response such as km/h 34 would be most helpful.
km/h 75
